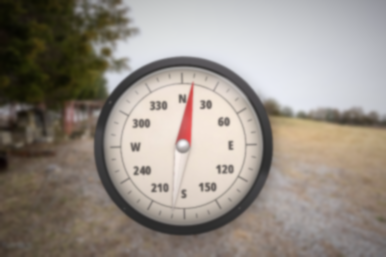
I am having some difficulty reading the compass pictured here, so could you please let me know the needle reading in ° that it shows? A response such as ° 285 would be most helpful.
° 10
